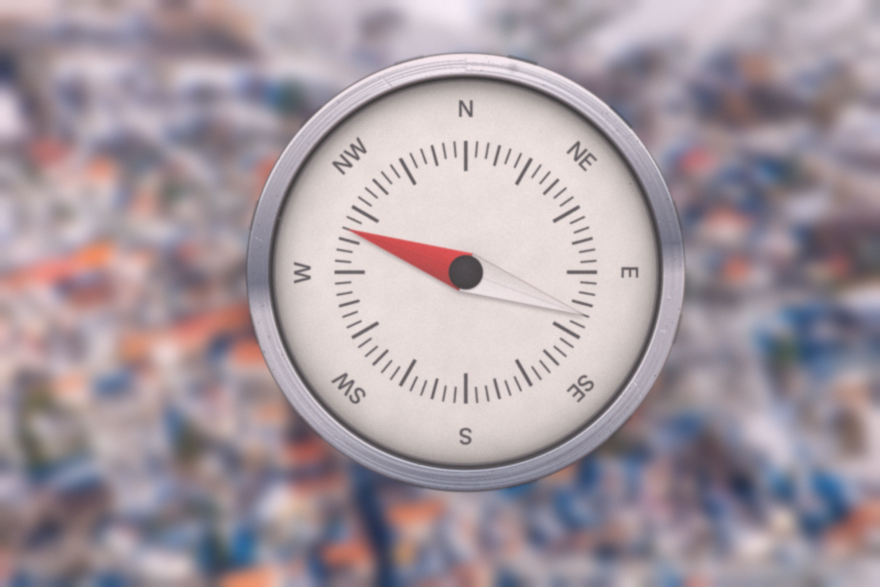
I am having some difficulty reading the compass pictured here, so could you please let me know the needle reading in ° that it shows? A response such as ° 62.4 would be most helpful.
° 290
